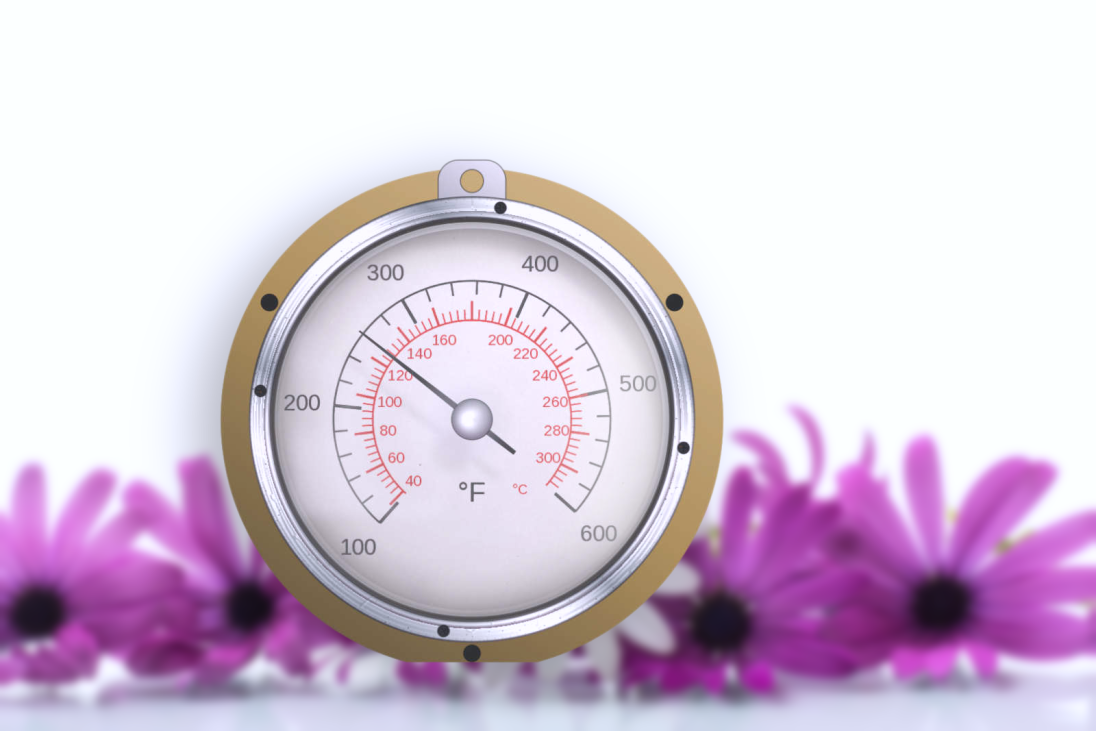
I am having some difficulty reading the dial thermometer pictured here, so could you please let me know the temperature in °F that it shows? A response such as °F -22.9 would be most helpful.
°F 260
